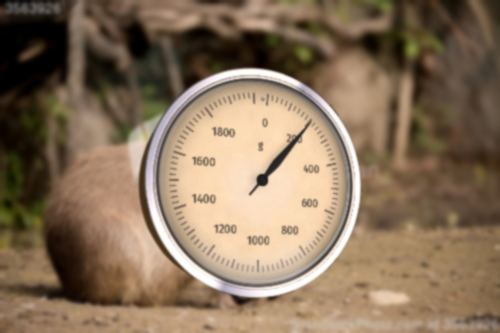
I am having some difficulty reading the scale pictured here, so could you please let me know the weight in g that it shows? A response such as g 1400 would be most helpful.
g 200
